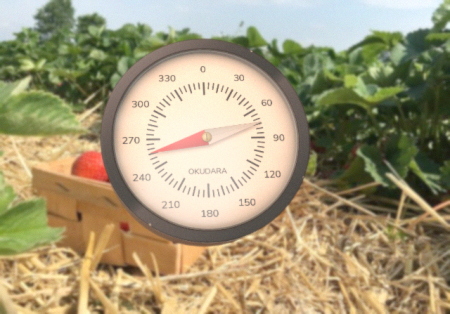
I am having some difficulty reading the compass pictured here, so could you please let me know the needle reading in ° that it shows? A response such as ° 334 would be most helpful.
° 255
